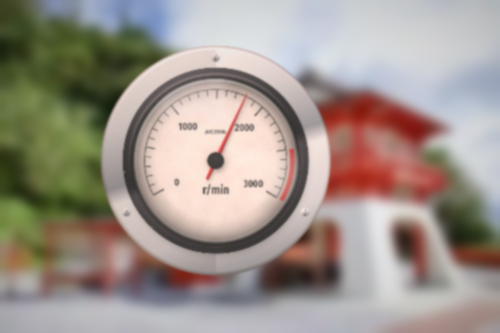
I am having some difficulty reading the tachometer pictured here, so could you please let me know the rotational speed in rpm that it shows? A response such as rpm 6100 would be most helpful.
rpm 1800
